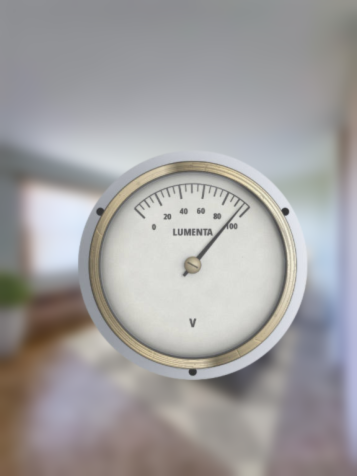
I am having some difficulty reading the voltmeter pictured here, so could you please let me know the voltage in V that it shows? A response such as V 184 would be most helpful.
V 95
